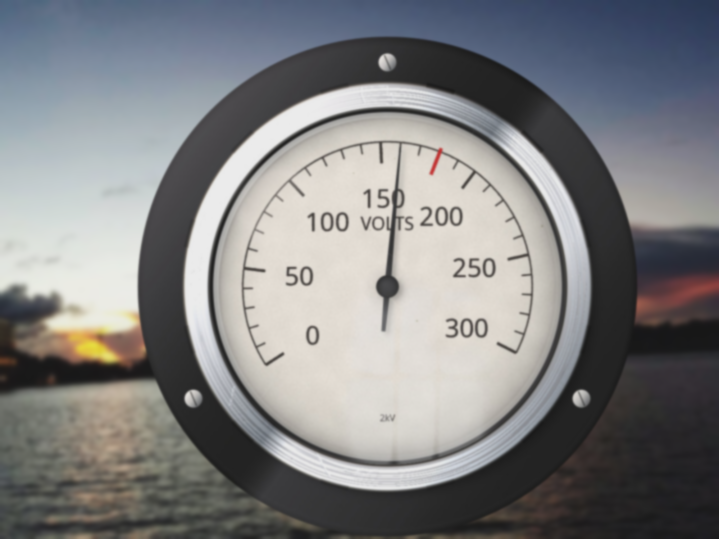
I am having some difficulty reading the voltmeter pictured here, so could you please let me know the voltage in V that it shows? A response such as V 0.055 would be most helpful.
V 160
